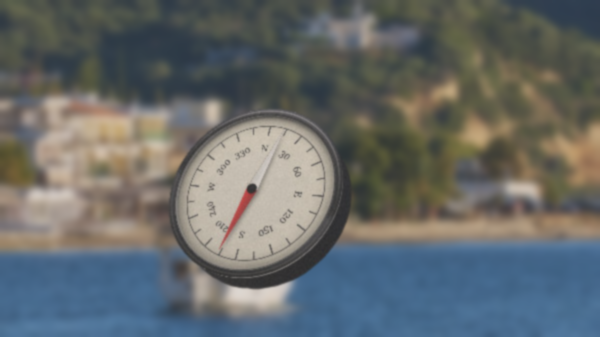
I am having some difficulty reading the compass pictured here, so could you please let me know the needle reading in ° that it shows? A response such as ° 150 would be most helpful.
° 195
